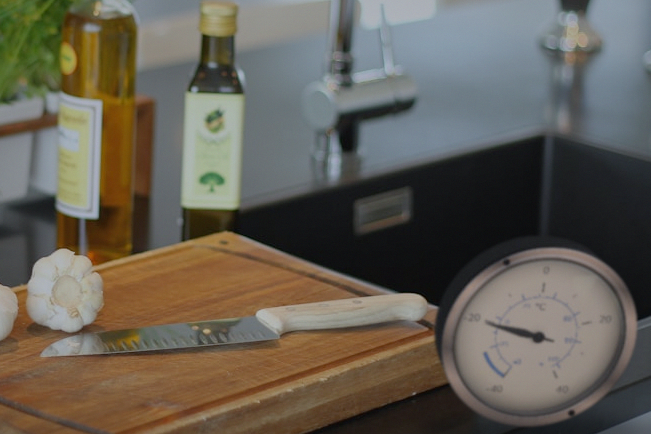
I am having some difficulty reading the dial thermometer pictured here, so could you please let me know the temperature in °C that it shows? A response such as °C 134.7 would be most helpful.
°C -20
